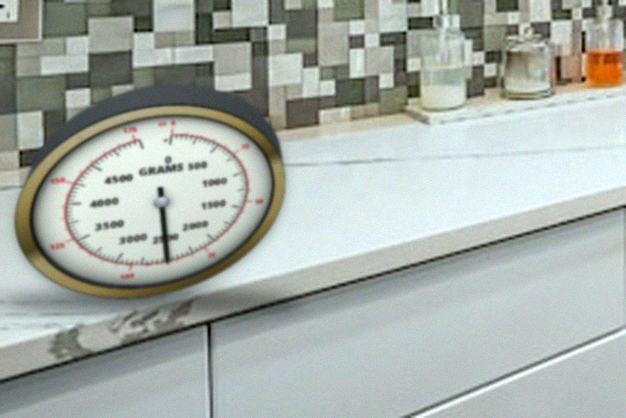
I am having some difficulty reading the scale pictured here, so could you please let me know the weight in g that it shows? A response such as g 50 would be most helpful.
g 2500
